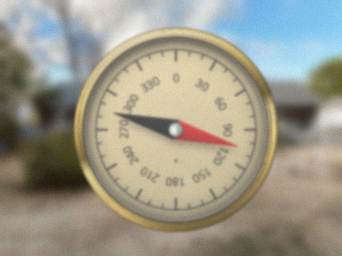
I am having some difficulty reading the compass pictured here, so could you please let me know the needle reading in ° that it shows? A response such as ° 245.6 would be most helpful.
° 105
